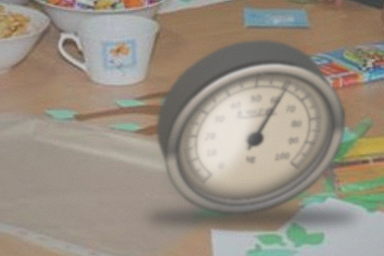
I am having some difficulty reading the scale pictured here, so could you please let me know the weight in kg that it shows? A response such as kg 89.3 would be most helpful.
kg 60
